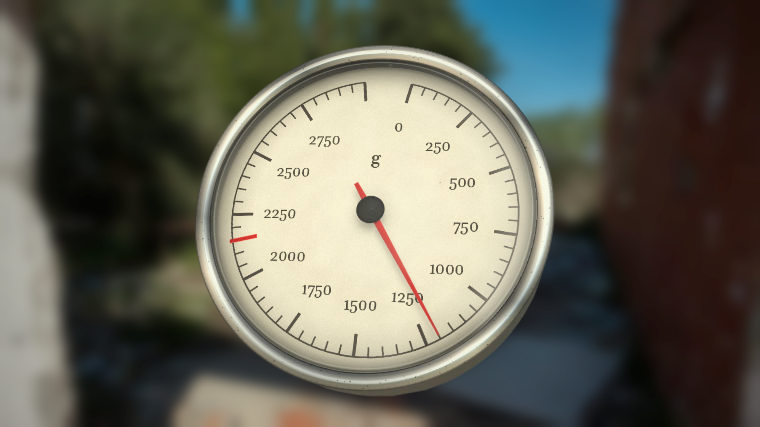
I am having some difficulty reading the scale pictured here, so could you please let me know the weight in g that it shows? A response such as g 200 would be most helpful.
g 1200
